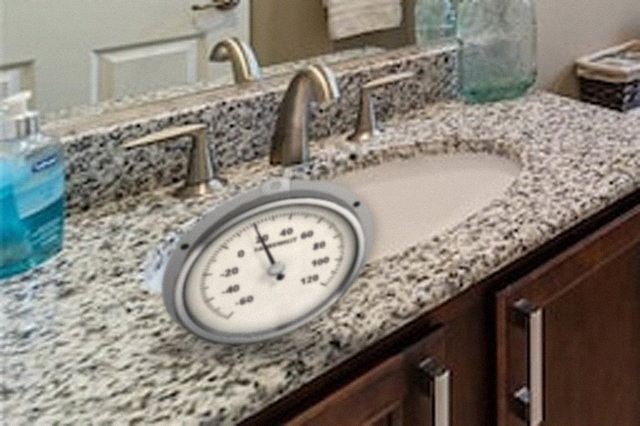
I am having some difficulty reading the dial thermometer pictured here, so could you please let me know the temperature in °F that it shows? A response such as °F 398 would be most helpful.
°F 20
